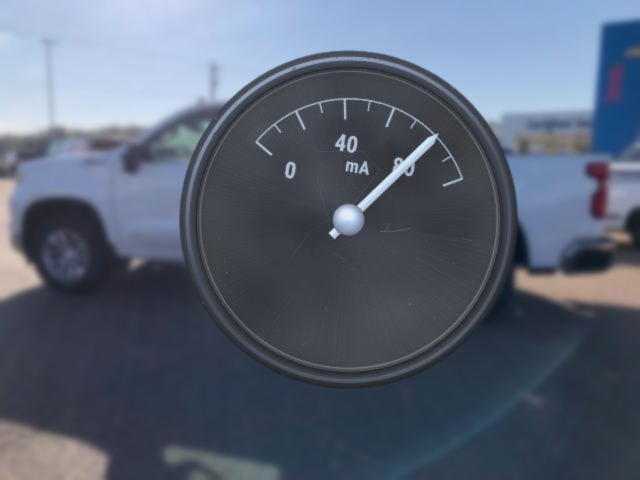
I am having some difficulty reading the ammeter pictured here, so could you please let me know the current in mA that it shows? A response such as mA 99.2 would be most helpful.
mA 80
